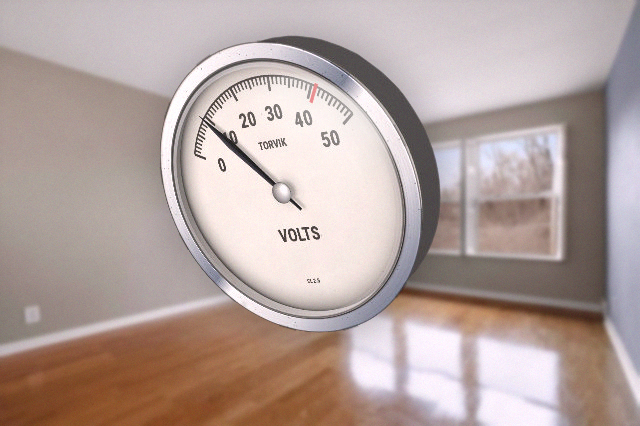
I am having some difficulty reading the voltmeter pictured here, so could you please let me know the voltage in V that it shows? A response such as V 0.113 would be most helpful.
V 10
